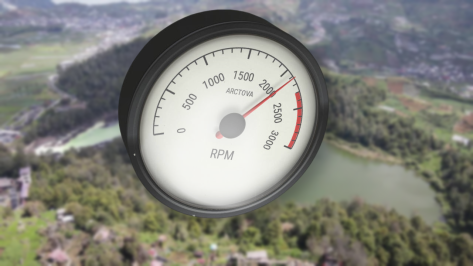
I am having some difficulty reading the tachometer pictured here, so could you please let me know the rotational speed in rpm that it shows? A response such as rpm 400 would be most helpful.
rpm 2100
